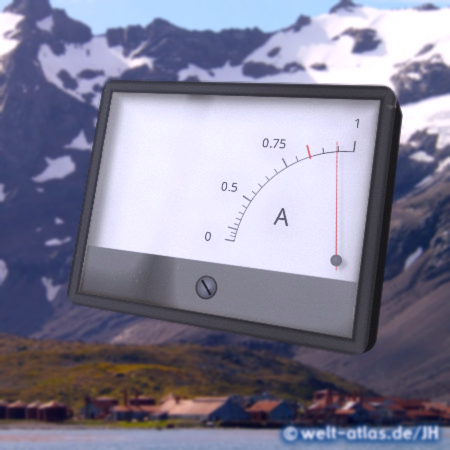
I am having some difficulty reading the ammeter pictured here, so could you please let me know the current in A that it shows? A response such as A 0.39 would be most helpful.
A 0.95
